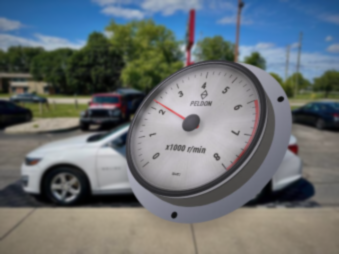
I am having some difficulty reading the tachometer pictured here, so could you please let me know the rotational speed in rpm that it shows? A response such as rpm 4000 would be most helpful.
rpm 2200
